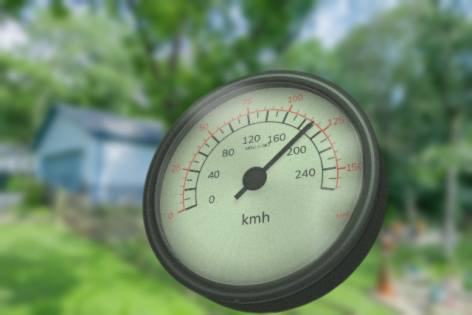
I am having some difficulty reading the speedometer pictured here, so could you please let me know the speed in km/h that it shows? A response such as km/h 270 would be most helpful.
km/h 190
